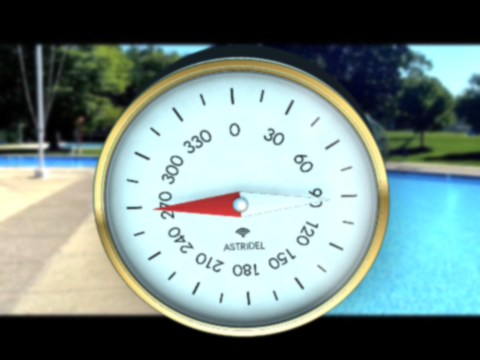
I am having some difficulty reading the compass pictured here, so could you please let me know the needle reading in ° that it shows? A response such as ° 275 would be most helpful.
° 270
